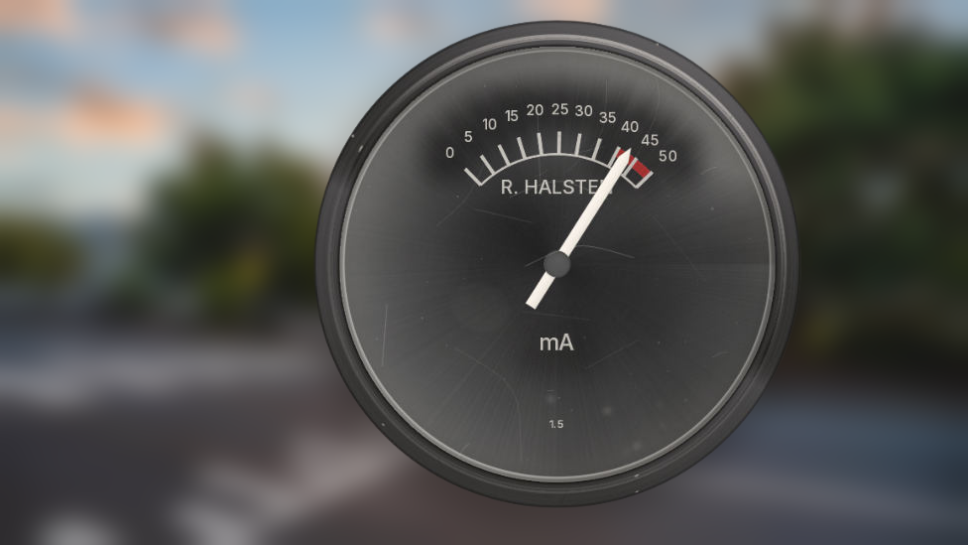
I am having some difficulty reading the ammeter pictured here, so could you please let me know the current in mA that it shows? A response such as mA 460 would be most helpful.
mA 42.5
